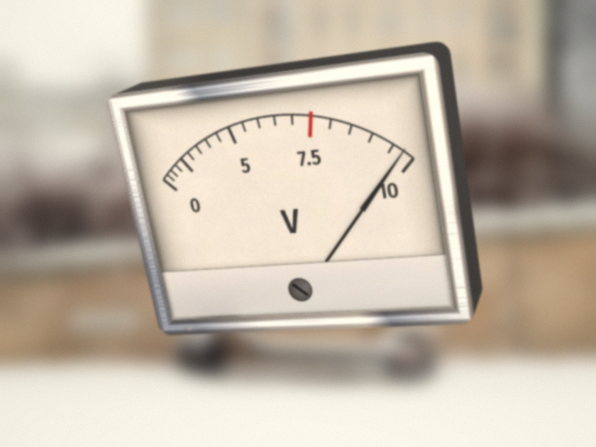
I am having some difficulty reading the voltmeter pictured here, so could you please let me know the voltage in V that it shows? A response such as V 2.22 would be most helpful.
V 9.75
